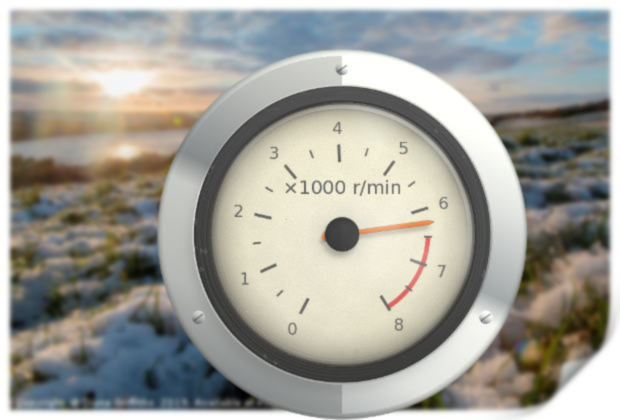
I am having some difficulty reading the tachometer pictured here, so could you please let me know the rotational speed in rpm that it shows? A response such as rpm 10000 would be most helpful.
rpm 6250
